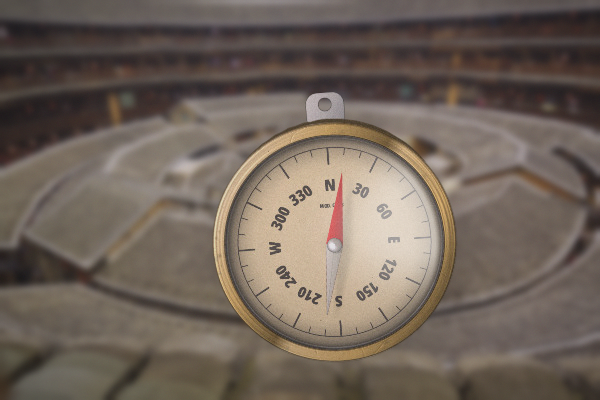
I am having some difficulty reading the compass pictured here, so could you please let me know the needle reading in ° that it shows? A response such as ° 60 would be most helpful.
° 10
